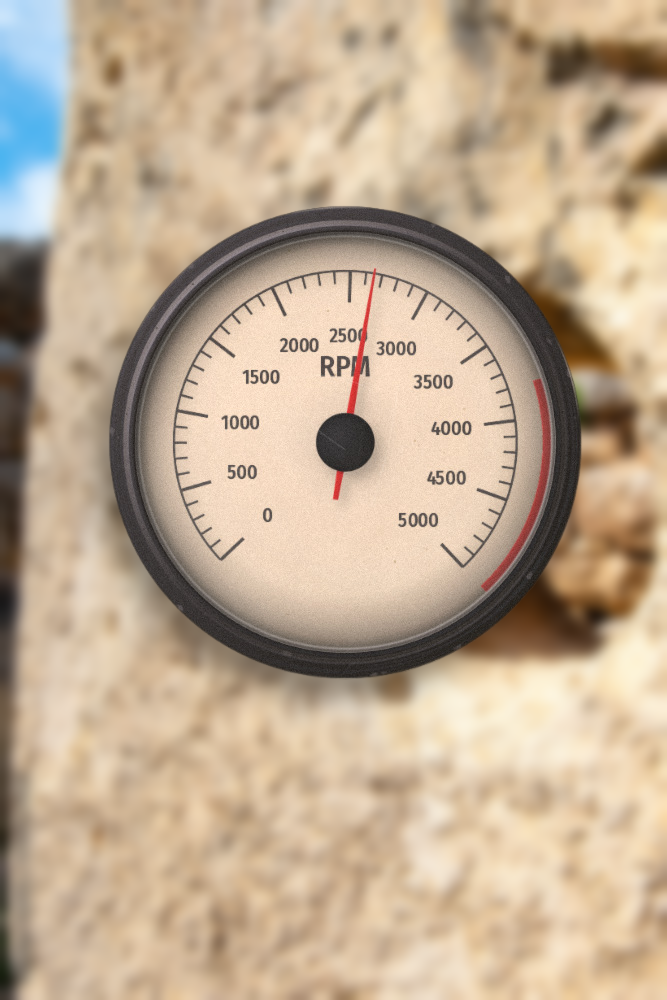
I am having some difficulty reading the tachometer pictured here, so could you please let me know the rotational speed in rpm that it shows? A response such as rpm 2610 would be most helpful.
rpm 2650
